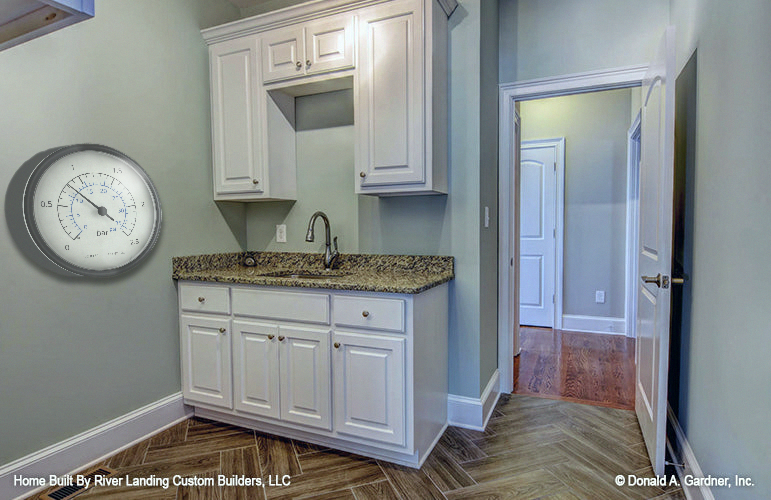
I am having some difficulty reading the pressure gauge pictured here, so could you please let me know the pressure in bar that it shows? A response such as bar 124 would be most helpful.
bar 0.8
